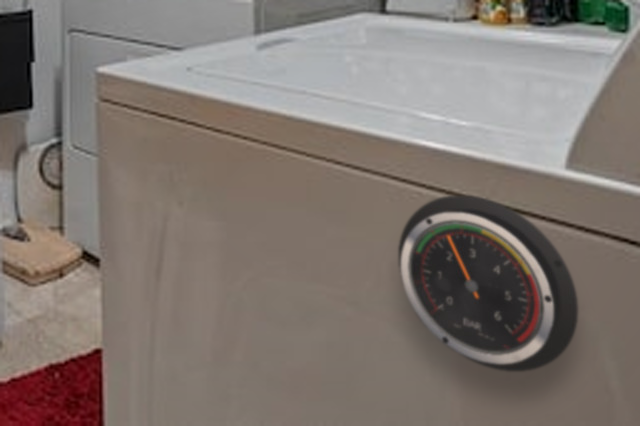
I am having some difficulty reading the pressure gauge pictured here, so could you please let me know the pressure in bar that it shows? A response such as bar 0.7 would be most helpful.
bar 2.4
